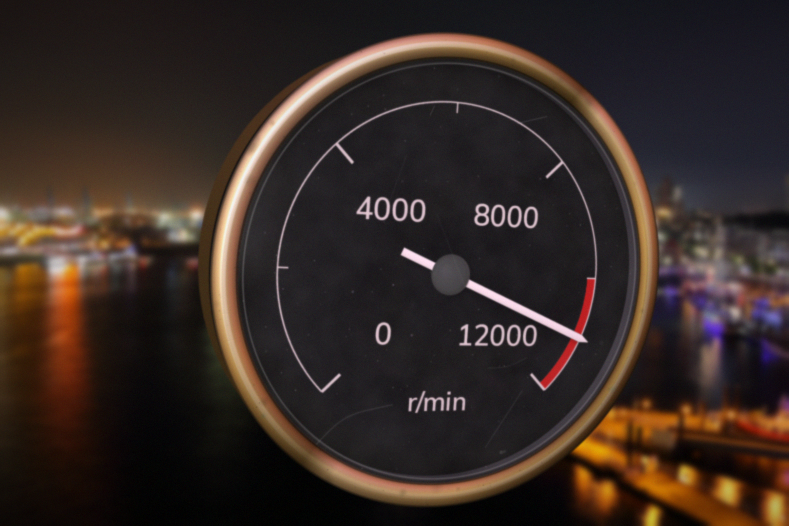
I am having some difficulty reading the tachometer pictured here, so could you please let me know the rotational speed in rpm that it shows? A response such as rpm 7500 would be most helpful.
rpm 11000
